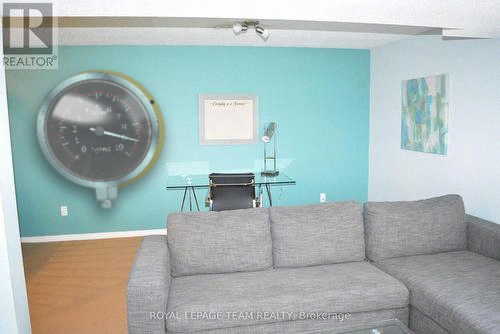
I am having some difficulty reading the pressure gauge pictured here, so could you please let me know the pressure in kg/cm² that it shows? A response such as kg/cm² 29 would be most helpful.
kg/cm² 9
